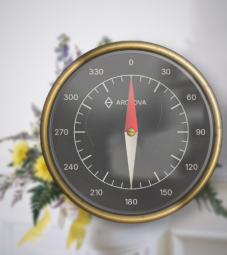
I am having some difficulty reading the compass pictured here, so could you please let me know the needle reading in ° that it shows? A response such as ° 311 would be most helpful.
° 0
